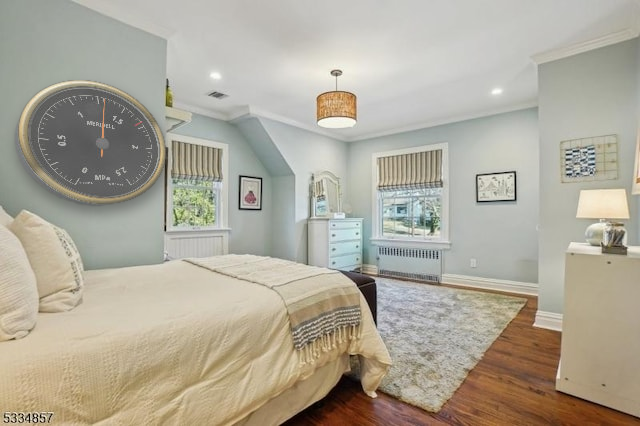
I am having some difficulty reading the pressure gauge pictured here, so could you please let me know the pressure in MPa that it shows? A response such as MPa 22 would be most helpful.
MPa 1.3
